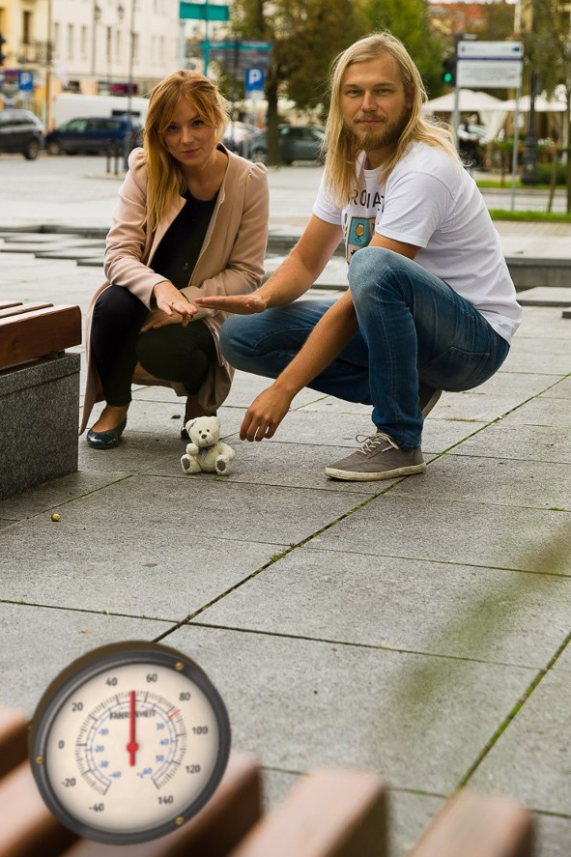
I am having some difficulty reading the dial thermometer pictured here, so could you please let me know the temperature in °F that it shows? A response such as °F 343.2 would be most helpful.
°F 50
